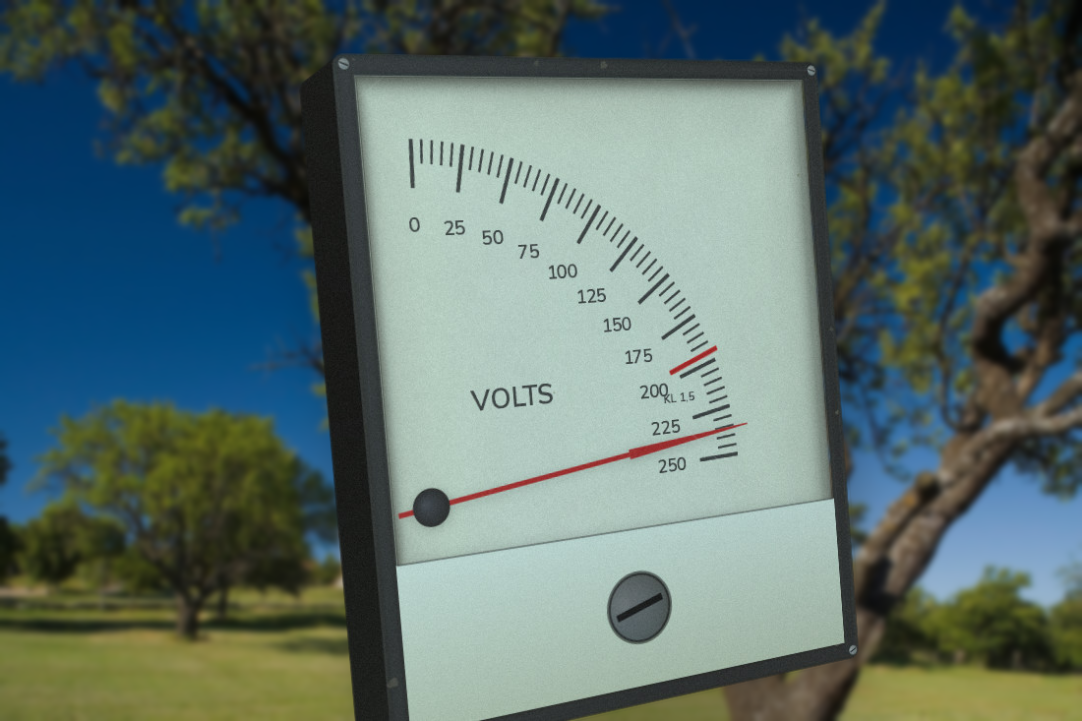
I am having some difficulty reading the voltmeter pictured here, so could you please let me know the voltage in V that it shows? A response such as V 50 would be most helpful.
V 235
